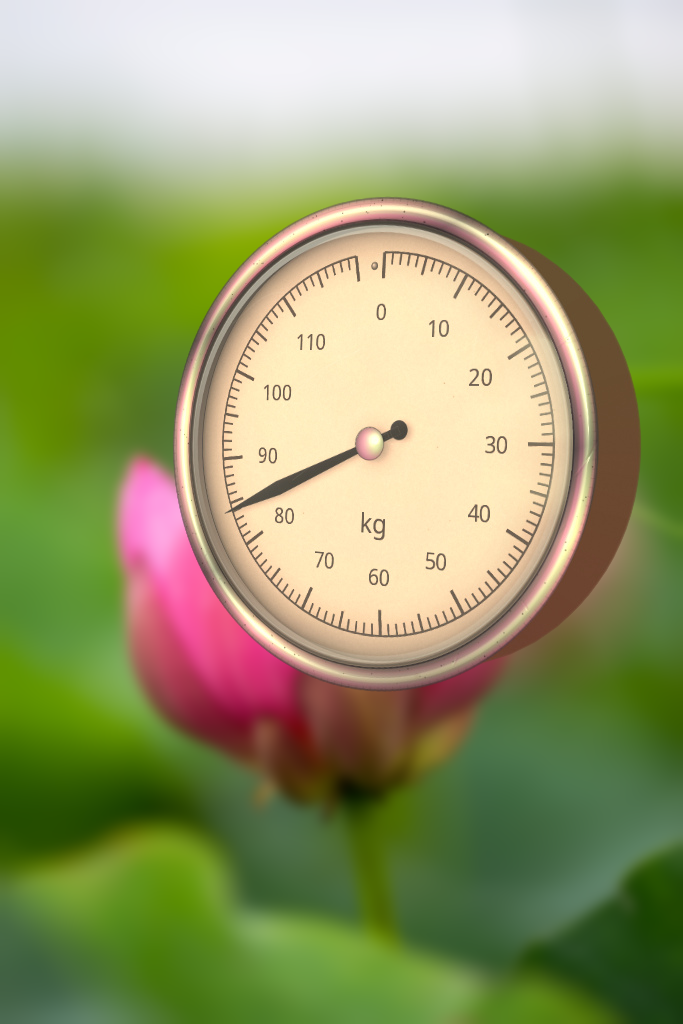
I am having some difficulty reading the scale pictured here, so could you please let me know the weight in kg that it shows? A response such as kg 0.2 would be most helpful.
kg 84
